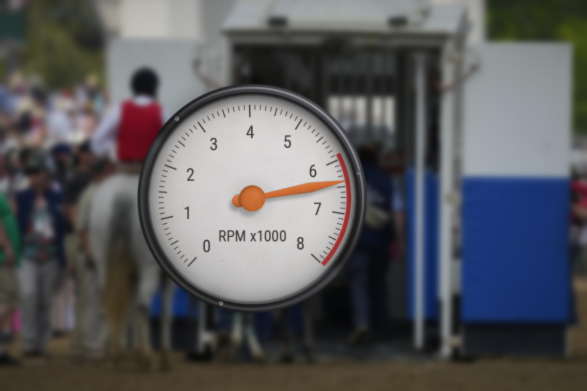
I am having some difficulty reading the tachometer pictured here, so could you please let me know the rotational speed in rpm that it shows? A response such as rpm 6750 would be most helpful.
rpm 6400
